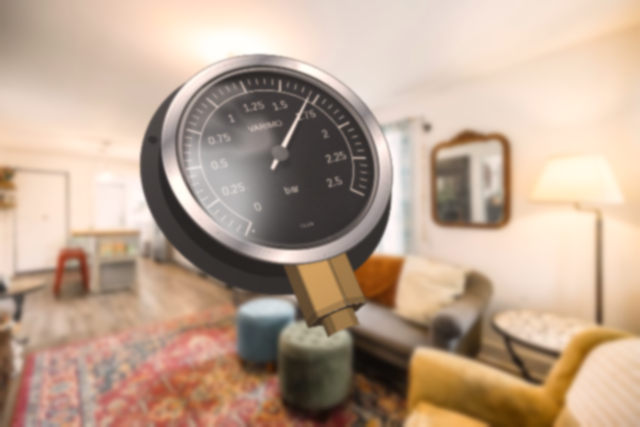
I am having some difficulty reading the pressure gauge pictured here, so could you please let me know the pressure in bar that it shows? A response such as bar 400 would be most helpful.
bar 1.7
